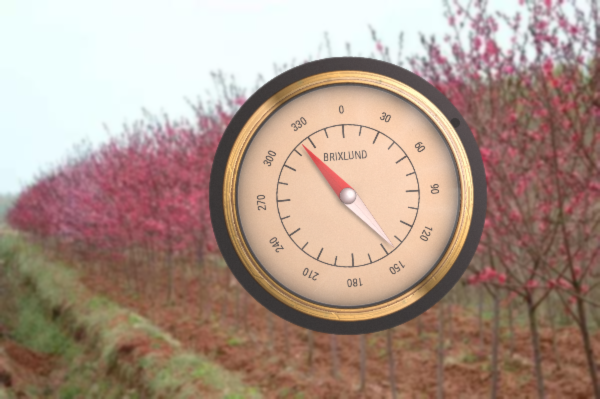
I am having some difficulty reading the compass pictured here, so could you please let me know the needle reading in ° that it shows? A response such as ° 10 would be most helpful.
° 322.5
